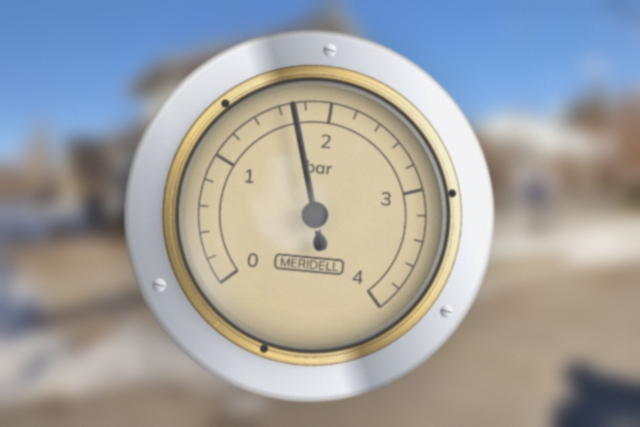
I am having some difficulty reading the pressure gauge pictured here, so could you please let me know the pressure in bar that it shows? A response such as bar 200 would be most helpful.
bar 1.7
